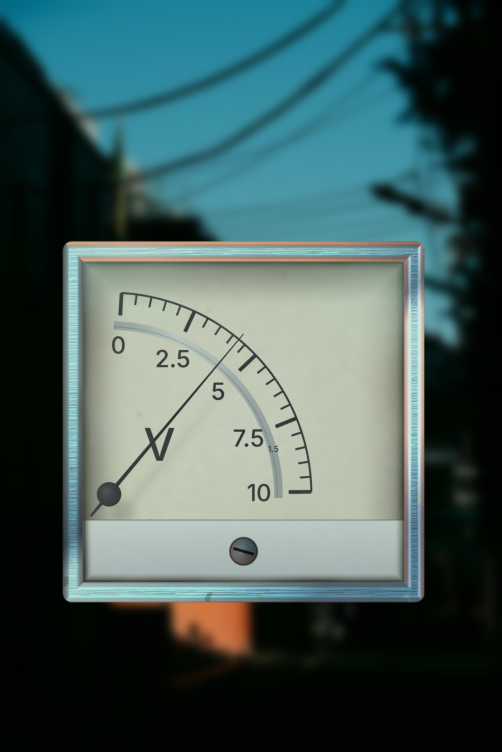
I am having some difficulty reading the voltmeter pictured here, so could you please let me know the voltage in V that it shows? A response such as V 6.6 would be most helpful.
V 4.25
